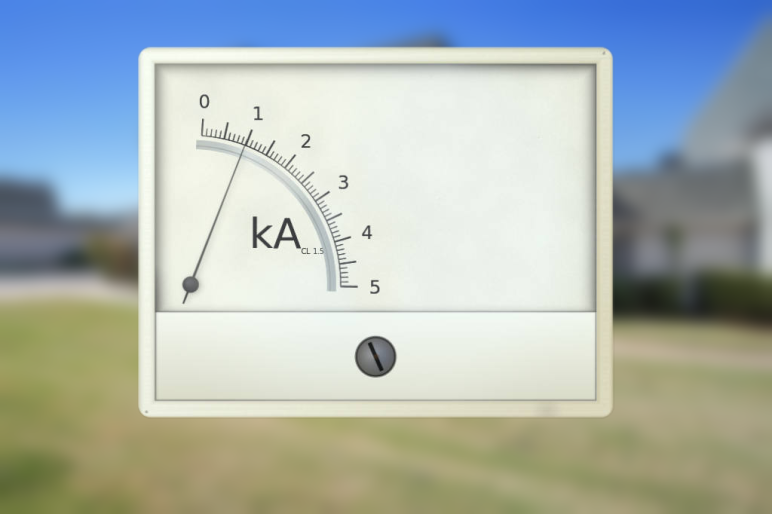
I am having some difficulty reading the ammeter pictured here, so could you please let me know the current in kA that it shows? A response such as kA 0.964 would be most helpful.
kA 1
